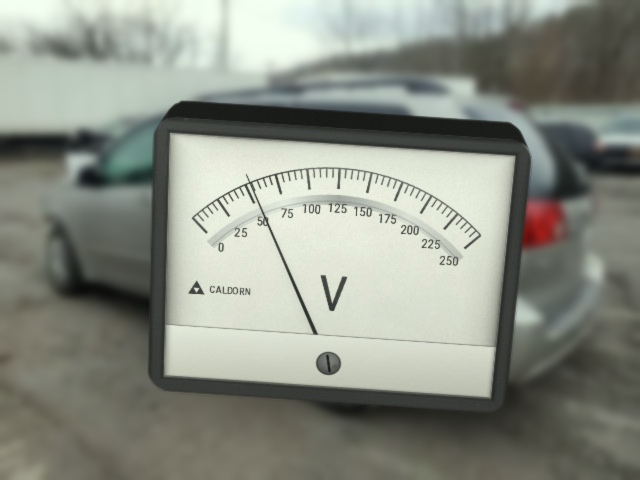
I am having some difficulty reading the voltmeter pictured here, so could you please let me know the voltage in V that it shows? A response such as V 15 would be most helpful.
V 55
